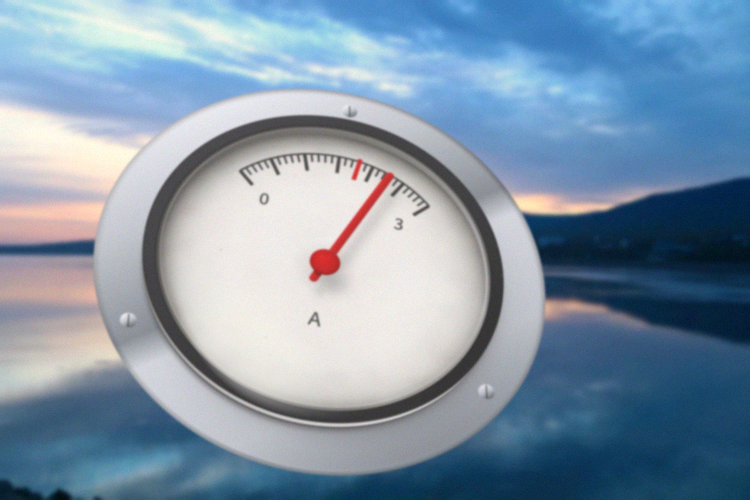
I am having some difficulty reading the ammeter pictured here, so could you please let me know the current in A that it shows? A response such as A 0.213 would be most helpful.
A 2.3
